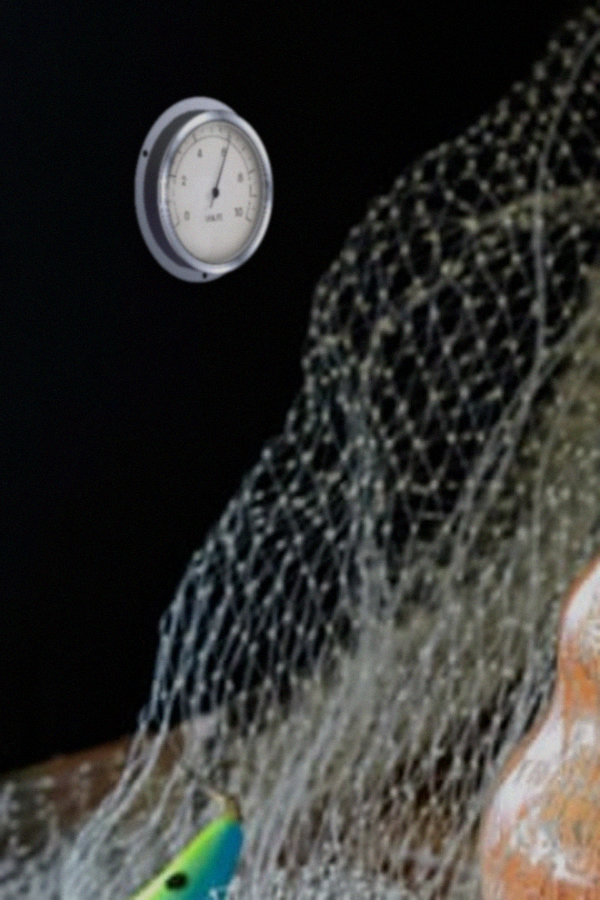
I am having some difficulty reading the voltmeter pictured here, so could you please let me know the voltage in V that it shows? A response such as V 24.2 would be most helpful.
V 6
